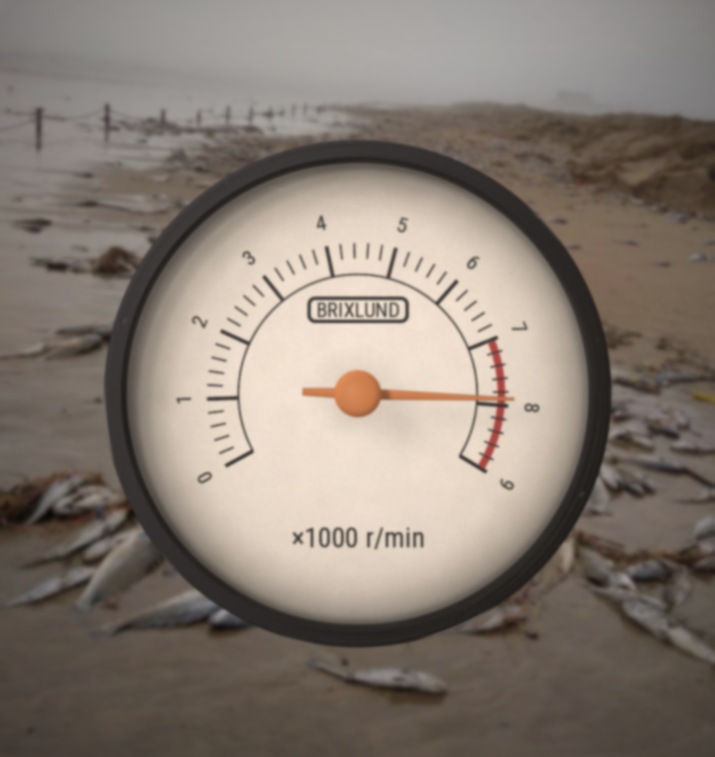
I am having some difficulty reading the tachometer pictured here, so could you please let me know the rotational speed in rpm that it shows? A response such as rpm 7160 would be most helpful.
rpm 7900
